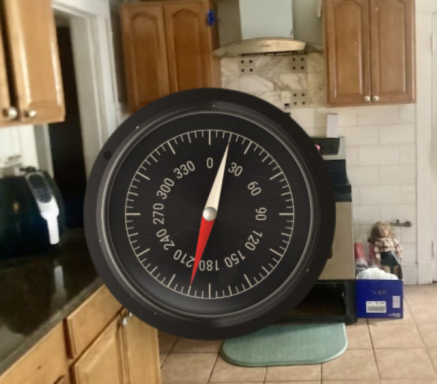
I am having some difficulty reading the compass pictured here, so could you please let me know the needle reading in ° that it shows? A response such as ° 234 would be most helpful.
° 195
